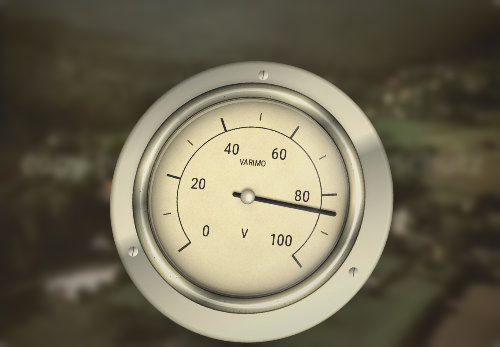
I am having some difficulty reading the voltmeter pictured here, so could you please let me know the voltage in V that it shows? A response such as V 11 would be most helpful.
V 85
